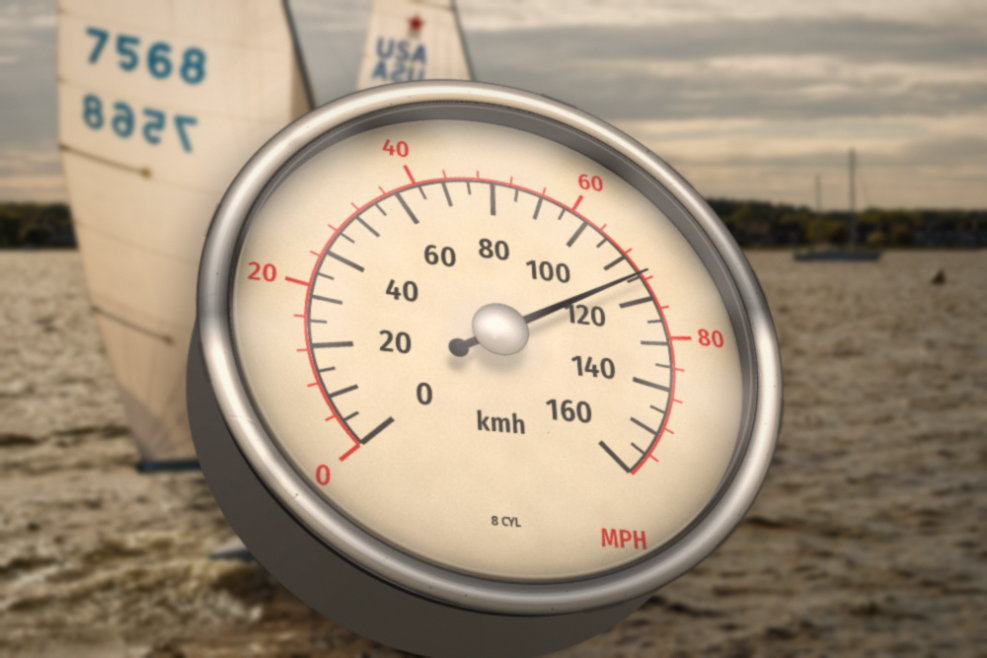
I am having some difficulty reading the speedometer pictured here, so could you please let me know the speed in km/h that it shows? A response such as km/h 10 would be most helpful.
km/h 115
